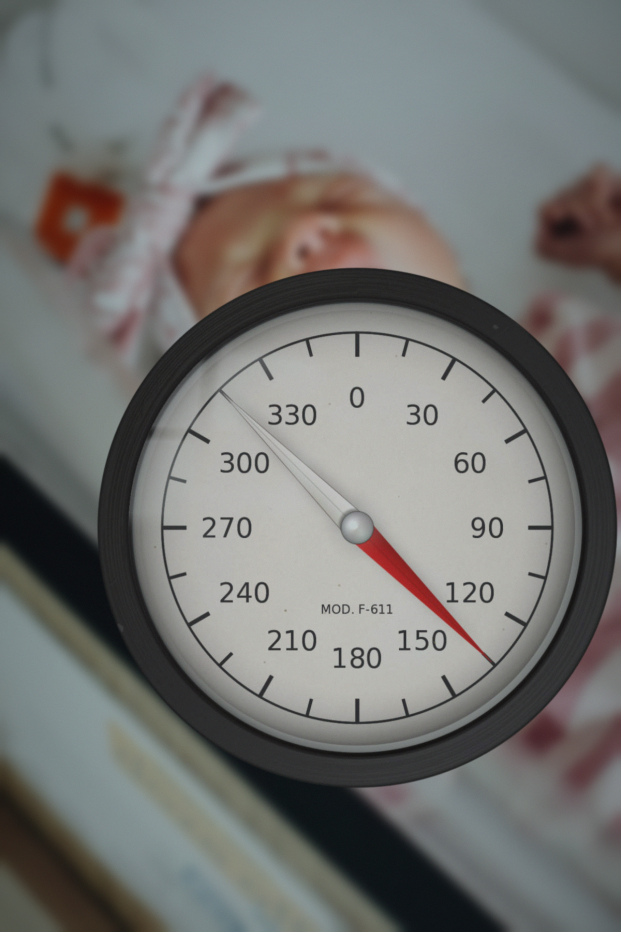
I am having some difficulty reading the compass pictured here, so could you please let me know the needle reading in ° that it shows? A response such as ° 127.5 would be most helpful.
° 135
